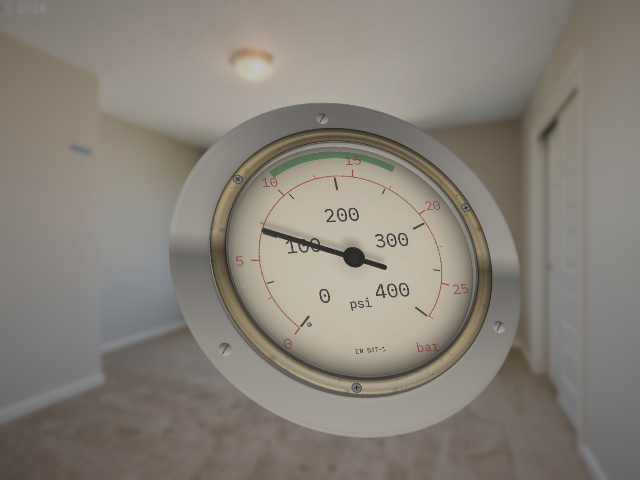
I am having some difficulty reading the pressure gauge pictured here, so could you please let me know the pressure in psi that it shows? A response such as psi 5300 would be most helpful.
psi 100
